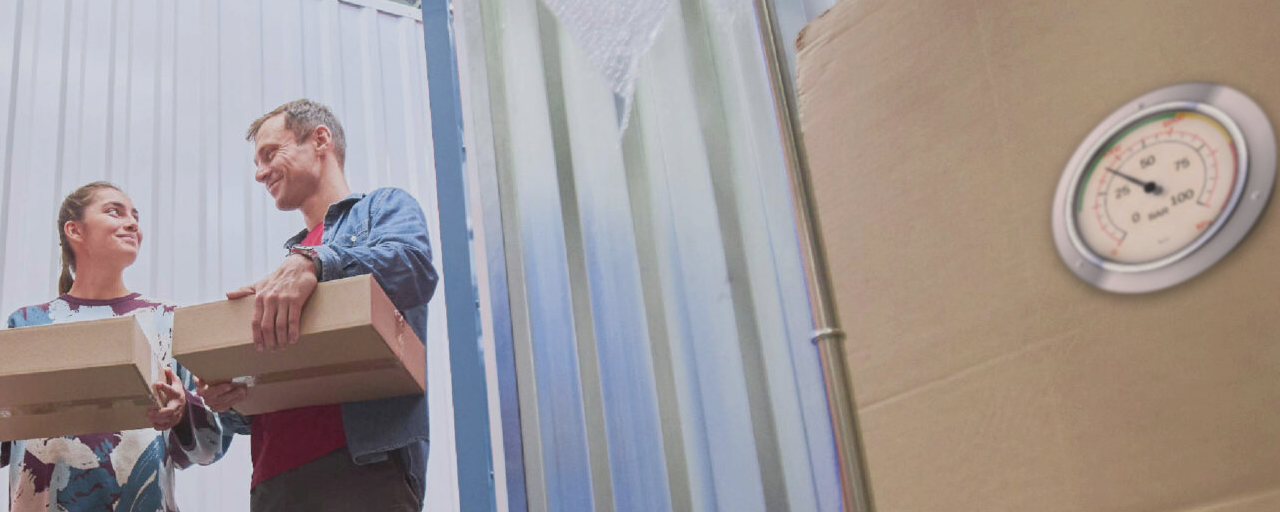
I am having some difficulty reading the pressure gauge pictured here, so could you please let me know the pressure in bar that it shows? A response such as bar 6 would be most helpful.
bar 35
